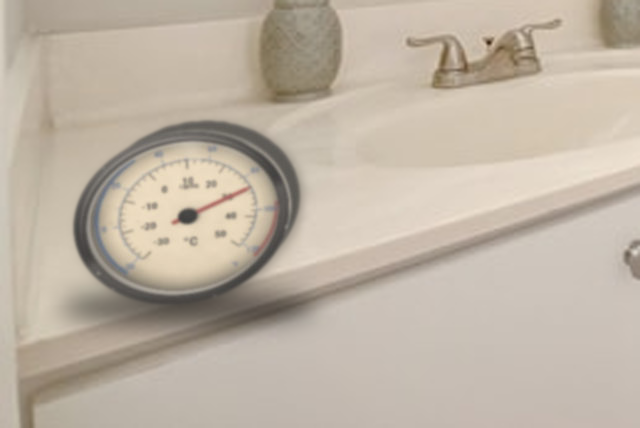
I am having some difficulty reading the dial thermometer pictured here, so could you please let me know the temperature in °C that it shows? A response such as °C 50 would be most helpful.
°C 30
